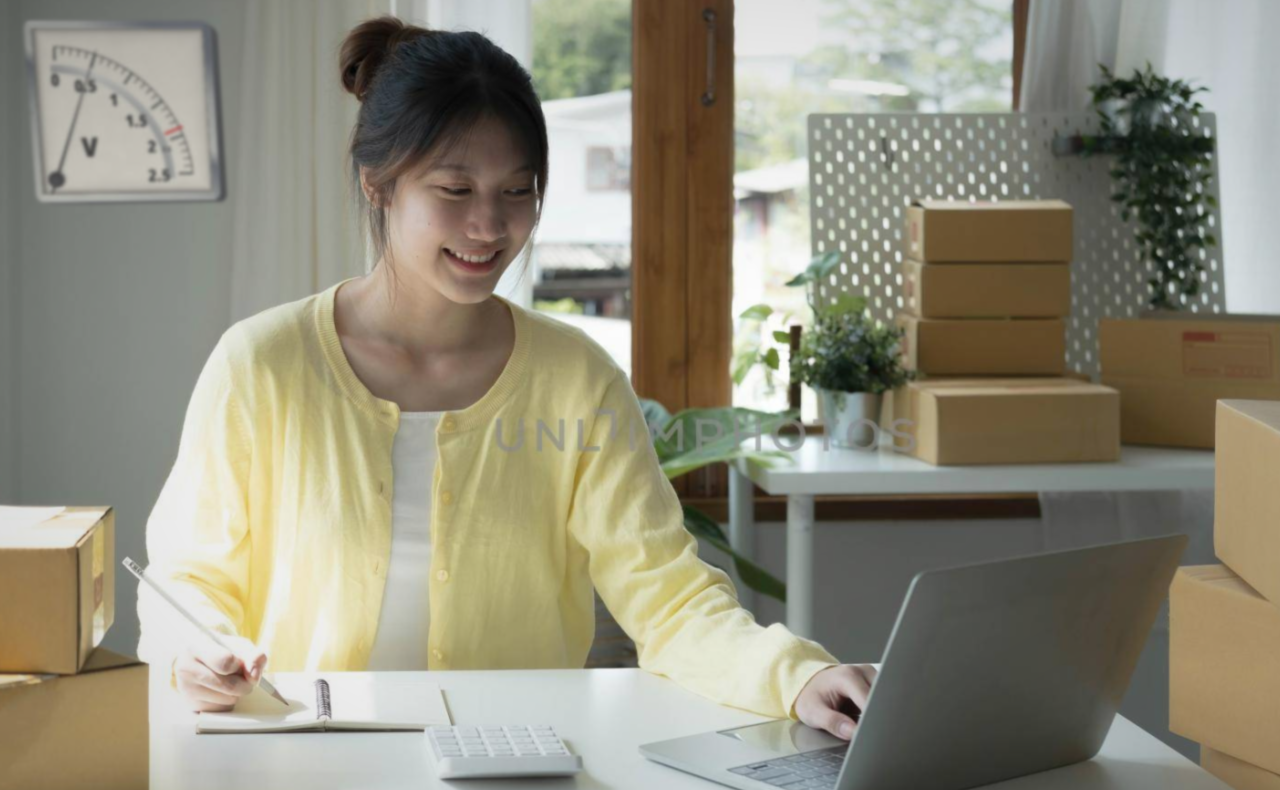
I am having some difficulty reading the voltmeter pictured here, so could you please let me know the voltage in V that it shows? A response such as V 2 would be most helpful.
V 0.5
